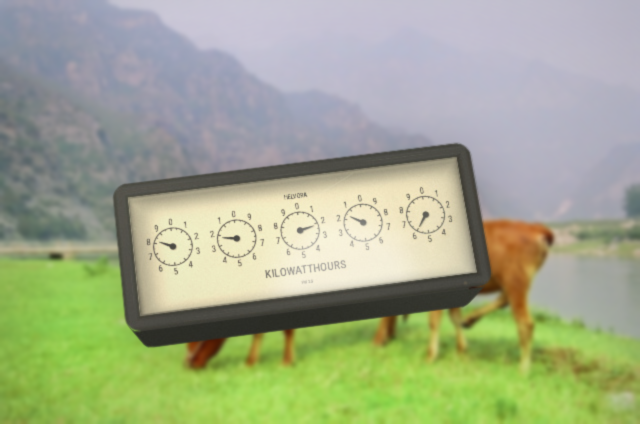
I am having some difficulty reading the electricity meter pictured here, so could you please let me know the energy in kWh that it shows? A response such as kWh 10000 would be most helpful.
kWh 82216
